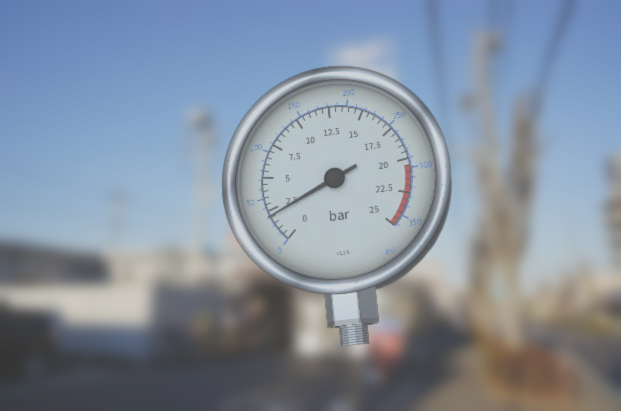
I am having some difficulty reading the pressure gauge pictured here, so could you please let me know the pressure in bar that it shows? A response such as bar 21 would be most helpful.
bar 2
